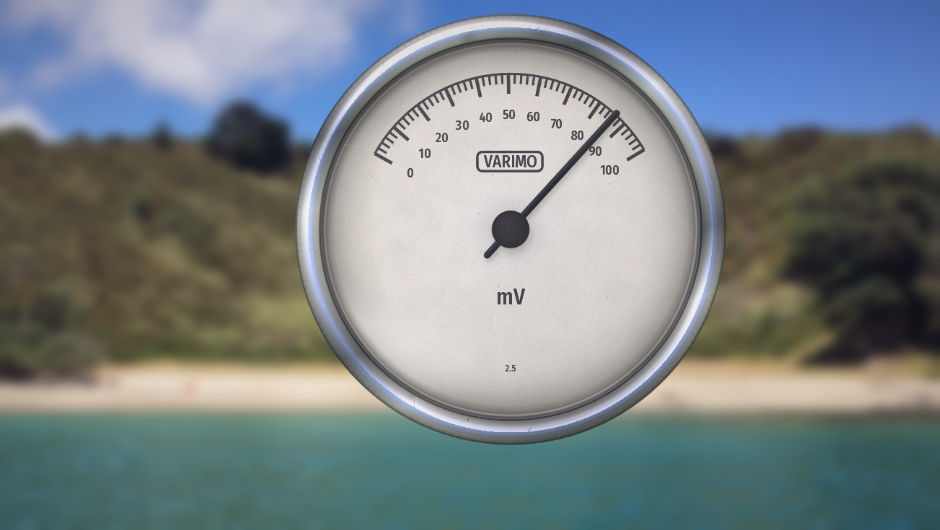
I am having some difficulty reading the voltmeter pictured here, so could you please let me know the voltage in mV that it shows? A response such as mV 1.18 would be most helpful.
mV 86
